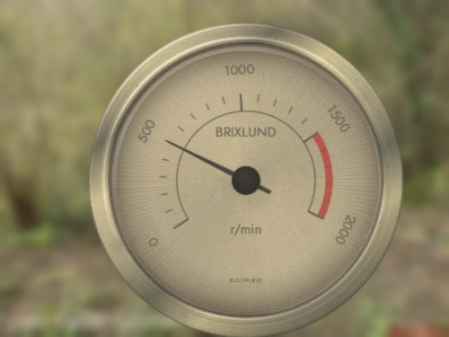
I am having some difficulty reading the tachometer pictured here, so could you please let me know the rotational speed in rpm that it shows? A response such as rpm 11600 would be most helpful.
rpm 500
